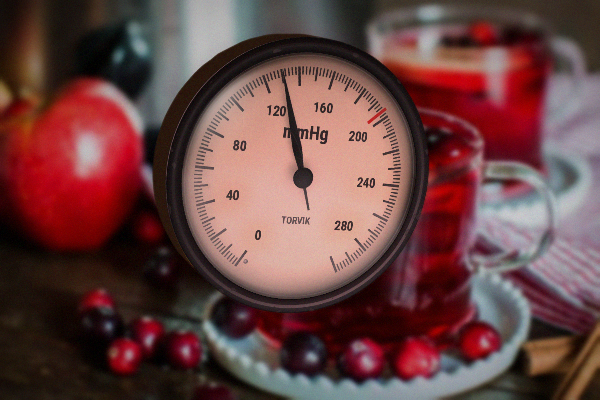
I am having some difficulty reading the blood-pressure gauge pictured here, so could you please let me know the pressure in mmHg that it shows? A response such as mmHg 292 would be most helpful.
mmHg 130
